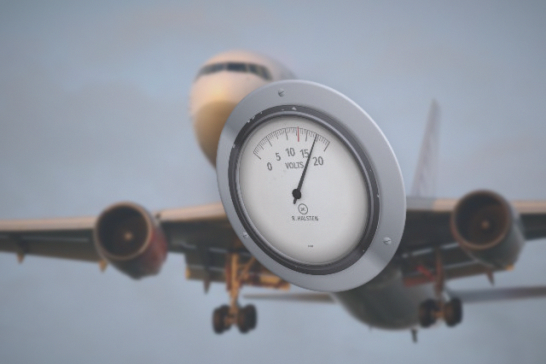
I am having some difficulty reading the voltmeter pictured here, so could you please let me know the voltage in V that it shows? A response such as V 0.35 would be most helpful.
V 17.5
